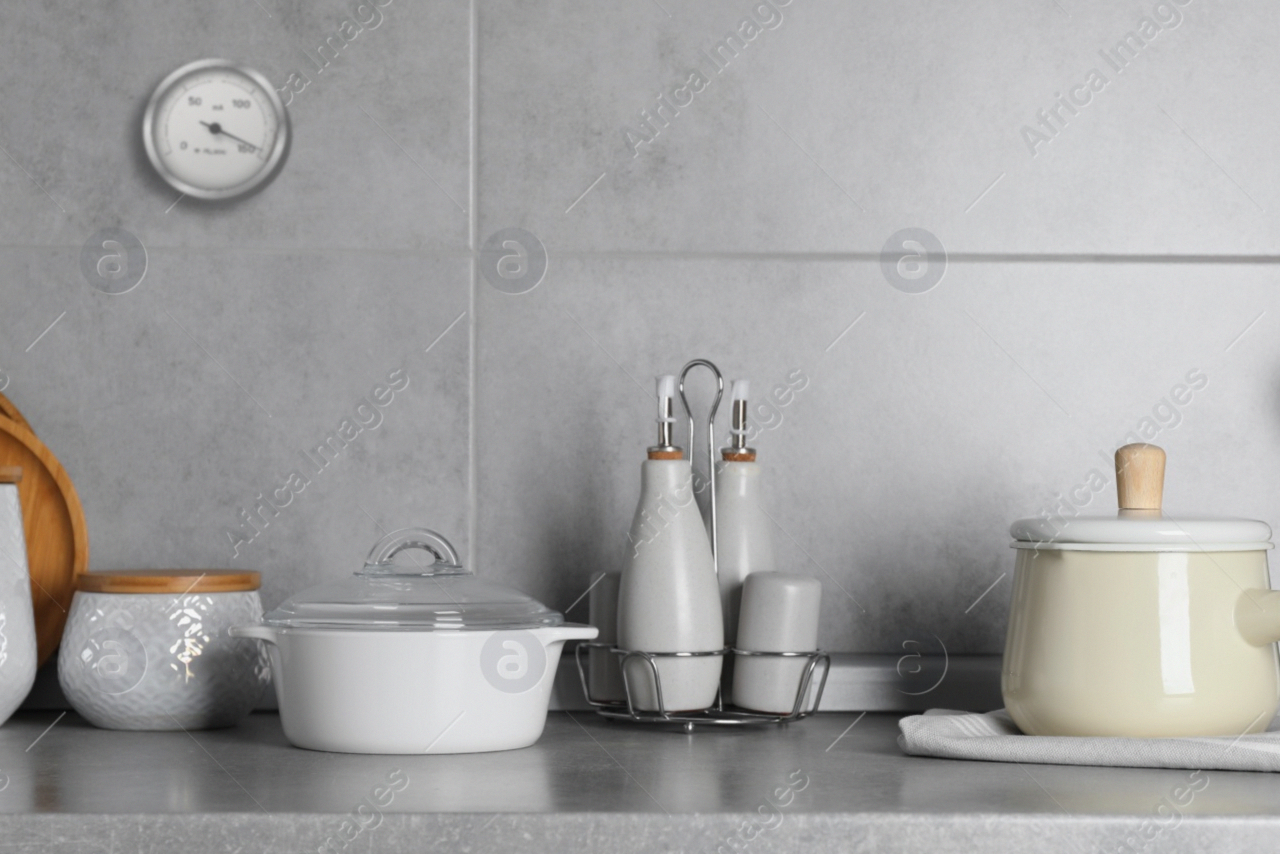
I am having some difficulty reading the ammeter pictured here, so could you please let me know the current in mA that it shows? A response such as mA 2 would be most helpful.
mA 145
